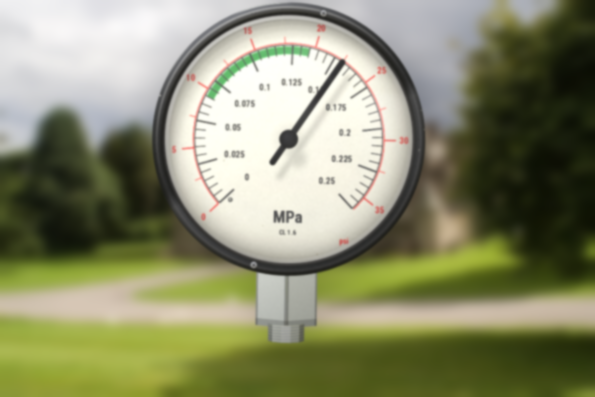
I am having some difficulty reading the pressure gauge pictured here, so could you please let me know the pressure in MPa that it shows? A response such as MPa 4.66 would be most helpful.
MPa 0.155
